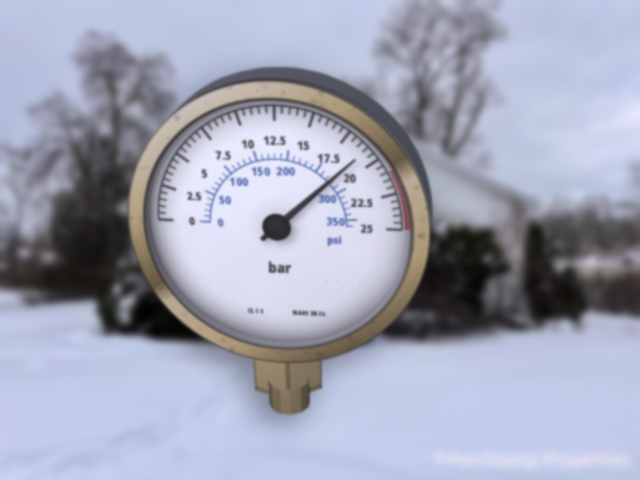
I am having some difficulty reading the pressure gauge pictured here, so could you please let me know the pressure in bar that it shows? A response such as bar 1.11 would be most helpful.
bar 19
